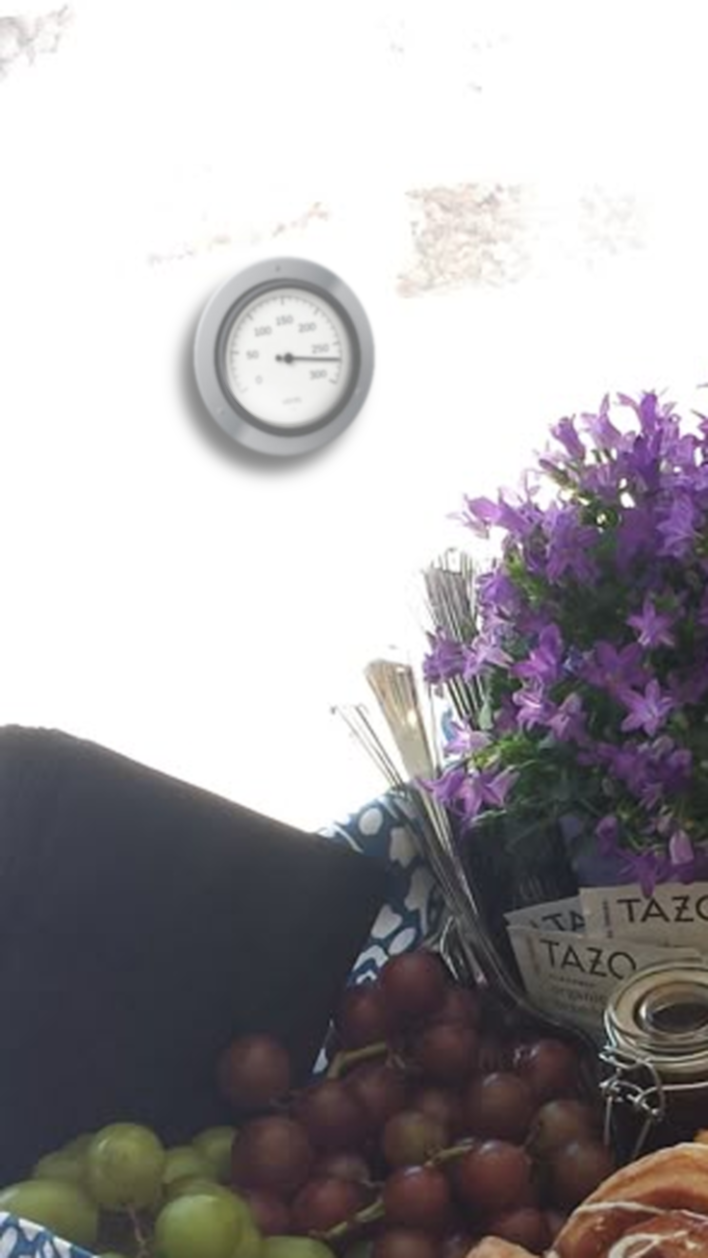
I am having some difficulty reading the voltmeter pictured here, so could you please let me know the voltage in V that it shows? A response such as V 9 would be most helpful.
V 270
